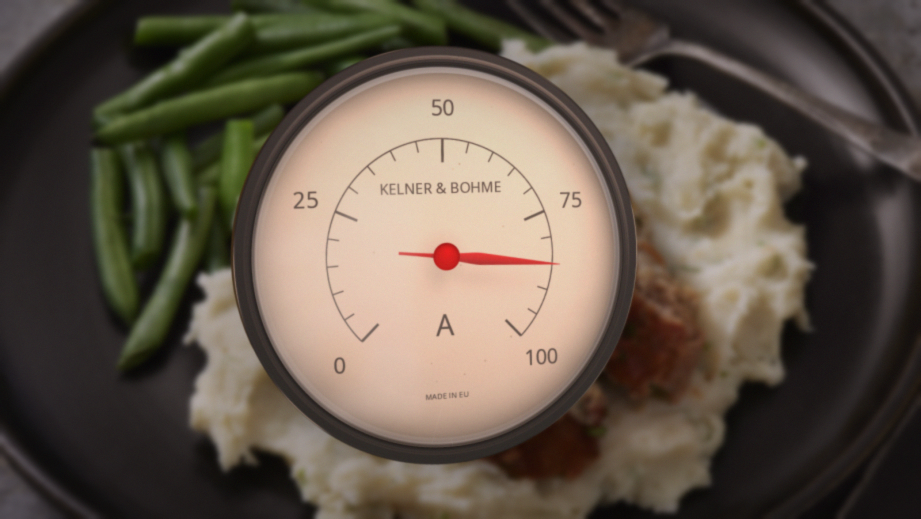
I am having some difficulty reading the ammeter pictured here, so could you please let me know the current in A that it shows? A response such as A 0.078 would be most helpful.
A 85
